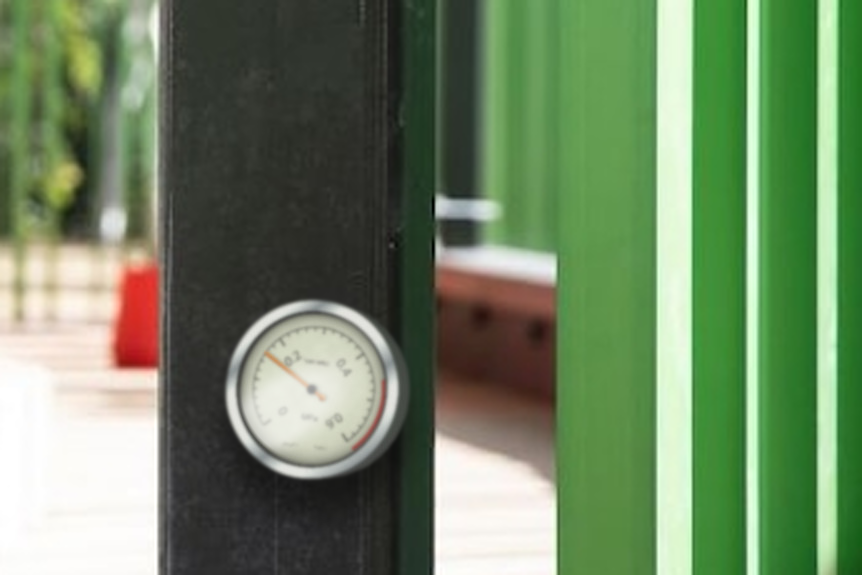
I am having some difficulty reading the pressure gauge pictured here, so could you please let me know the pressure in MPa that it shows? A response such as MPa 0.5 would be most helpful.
MPa 0.16
